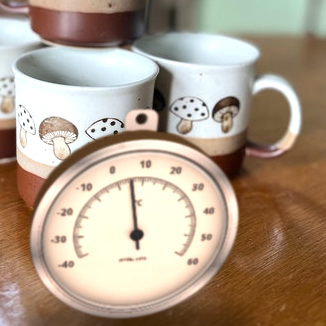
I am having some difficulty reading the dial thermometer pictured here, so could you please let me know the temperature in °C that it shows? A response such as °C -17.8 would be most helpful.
°C 5
